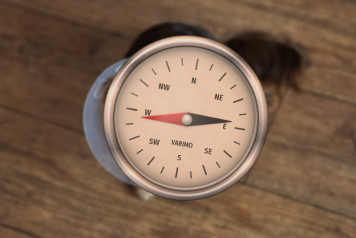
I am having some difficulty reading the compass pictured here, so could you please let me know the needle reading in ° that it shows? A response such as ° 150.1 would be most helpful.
° 262.5
